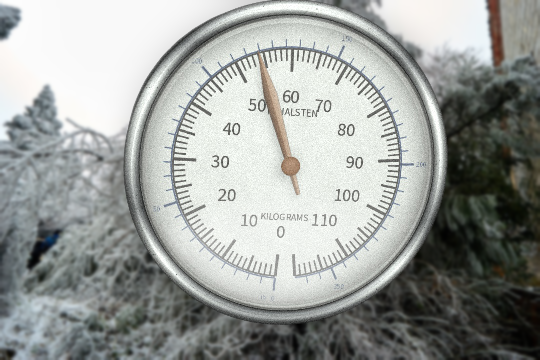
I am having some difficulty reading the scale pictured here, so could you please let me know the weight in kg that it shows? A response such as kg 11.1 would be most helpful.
kg 54
